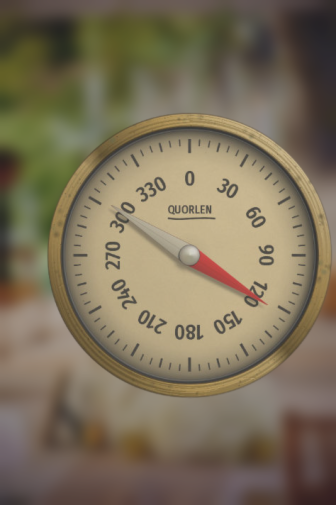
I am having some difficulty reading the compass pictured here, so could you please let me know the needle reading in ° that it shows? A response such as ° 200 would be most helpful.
° 122.5
